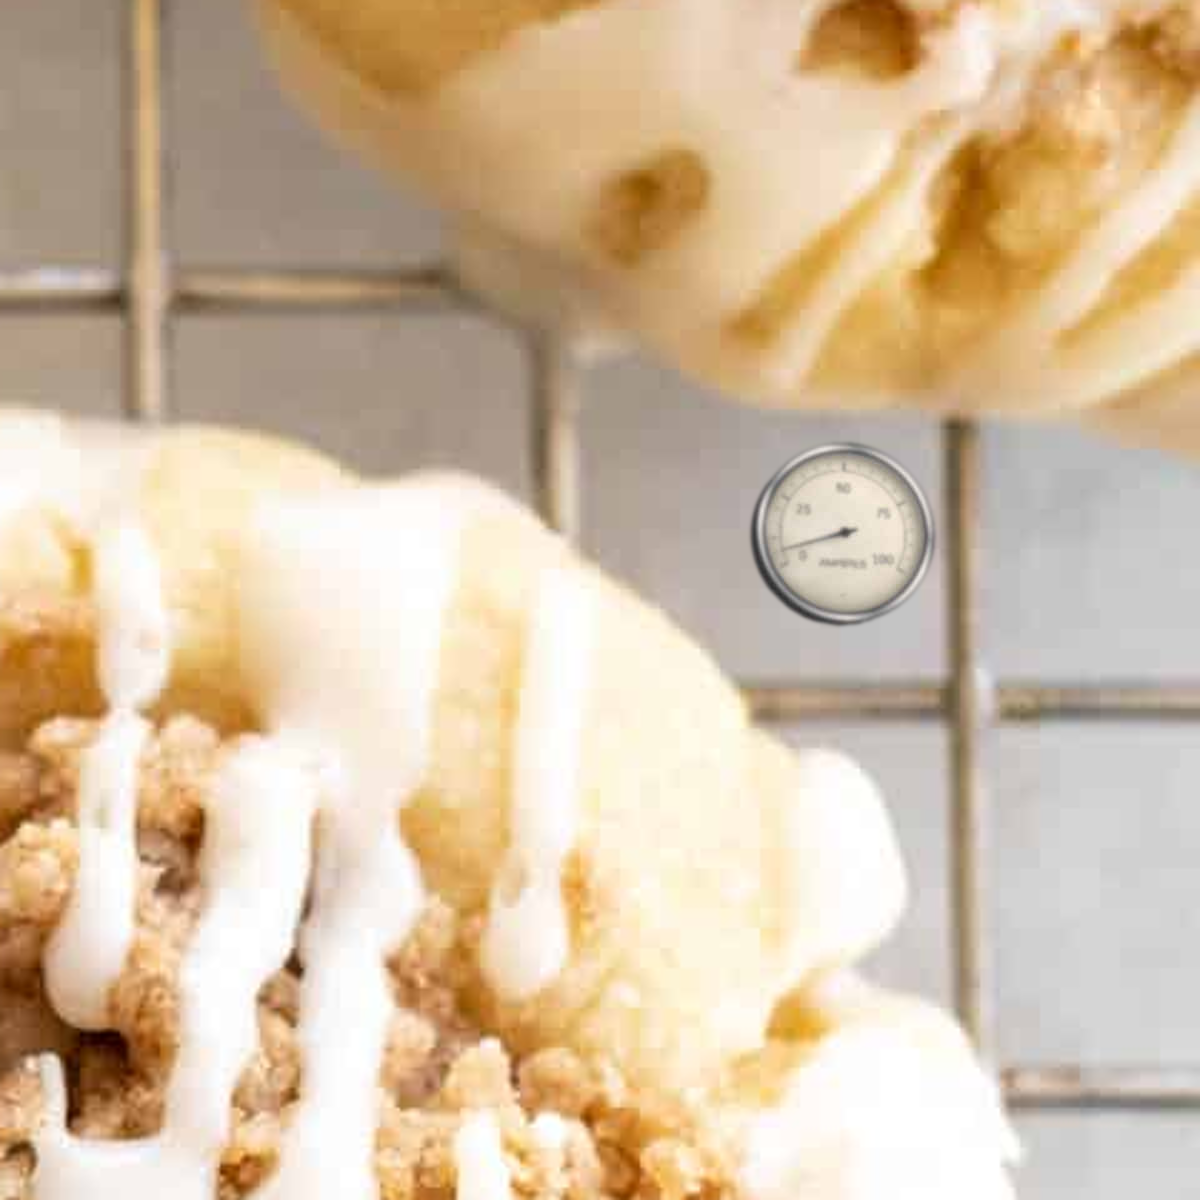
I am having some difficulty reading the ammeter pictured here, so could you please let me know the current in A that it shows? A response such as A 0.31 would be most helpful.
A 5
